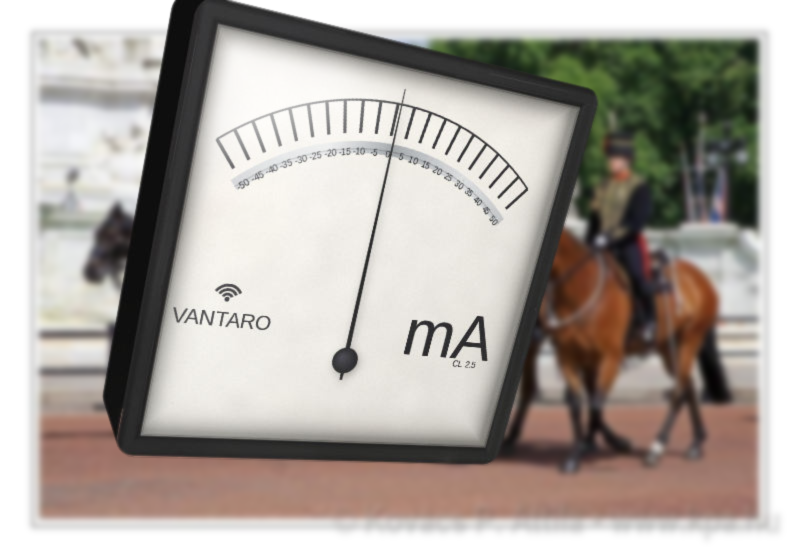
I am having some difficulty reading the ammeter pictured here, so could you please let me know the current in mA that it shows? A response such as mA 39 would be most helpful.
mA 0
